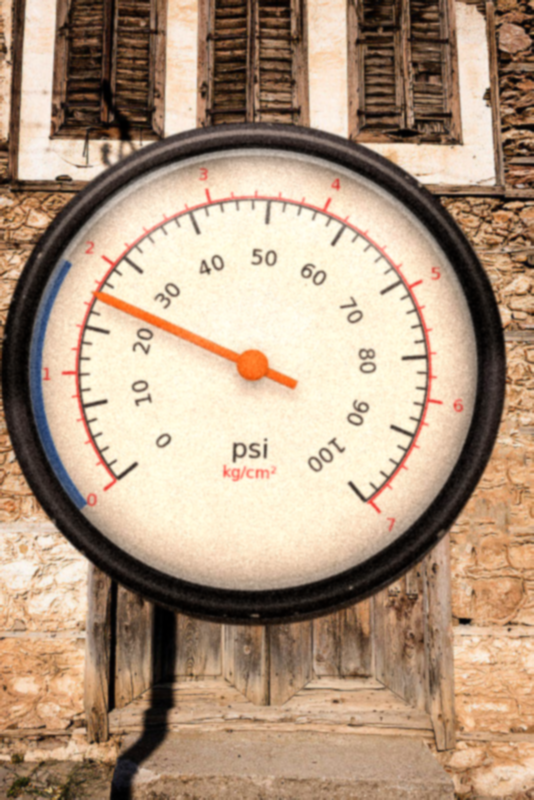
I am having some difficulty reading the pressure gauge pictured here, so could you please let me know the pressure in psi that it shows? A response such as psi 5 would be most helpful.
psi 24
